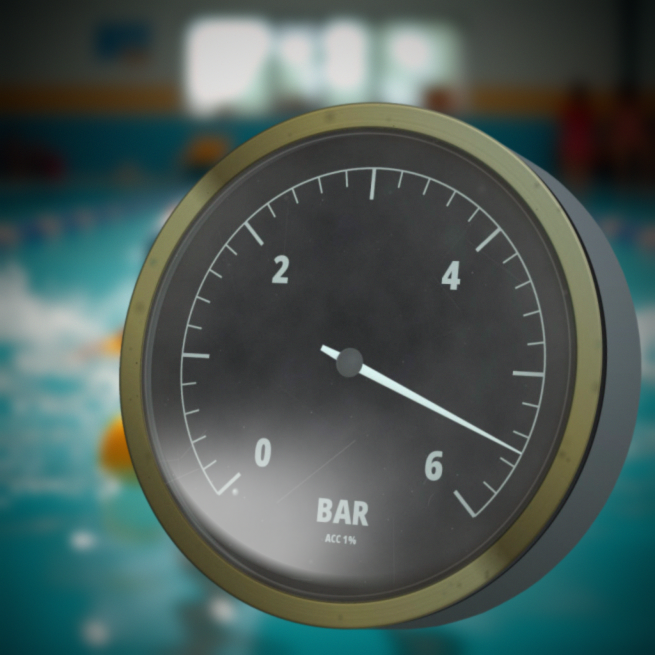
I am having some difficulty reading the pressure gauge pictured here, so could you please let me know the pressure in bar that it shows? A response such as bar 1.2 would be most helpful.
bar 5.5
